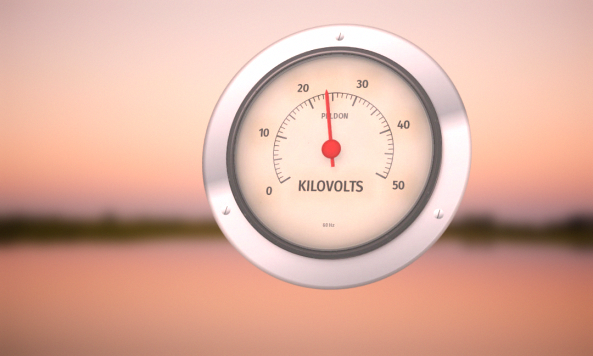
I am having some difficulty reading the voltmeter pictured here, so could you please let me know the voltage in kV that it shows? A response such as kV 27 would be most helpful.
kV 24
